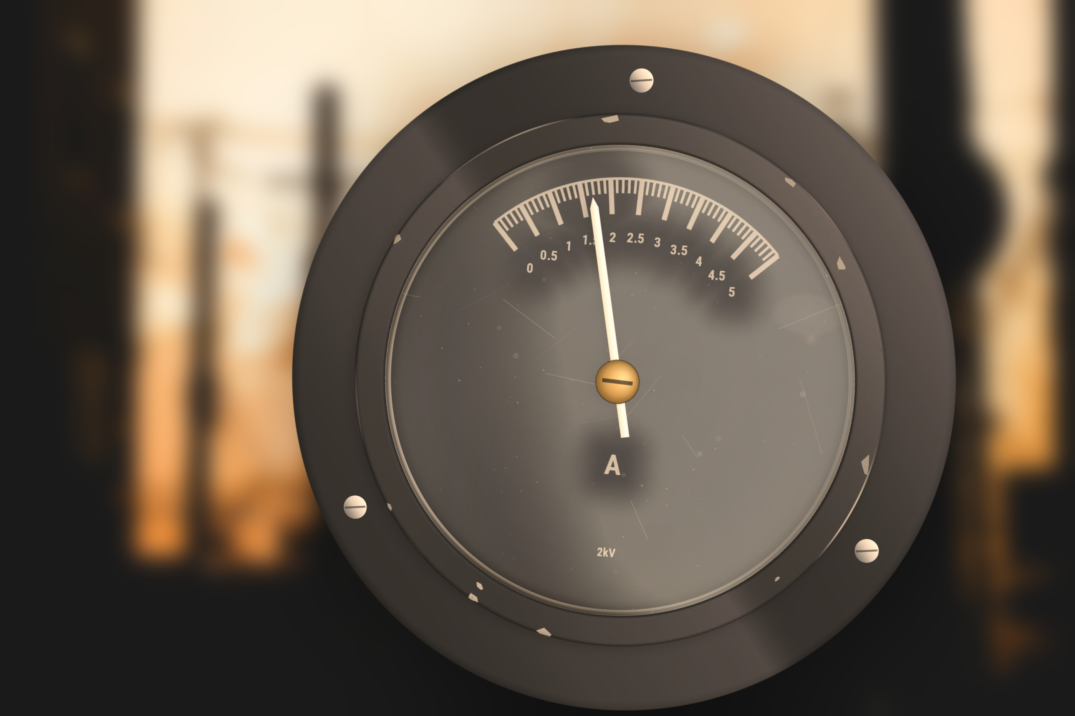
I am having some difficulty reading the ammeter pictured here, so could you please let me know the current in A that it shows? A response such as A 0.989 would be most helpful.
A 1.7
